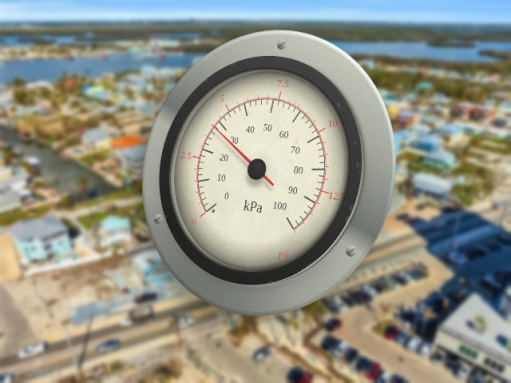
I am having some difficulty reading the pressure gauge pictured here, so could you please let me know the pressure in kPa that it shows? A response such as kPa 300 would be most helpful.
kPa 28
